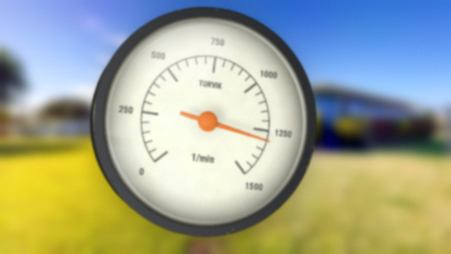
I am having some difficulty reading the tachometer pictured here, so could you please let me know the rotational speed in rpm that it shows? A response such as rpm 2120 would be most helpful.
rpm 1300
